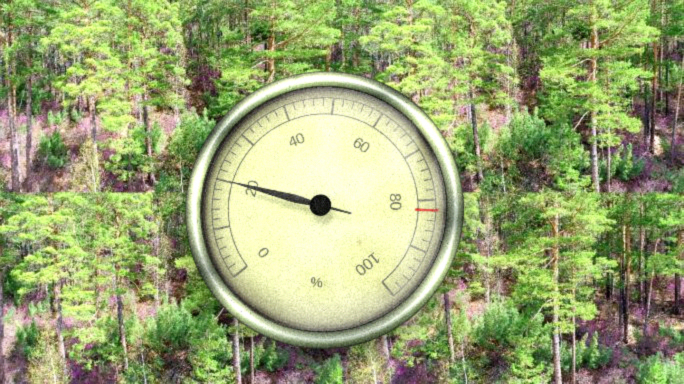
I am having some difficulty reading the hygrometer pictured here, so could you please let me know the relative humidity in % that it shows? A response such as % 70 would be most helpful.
% 20
